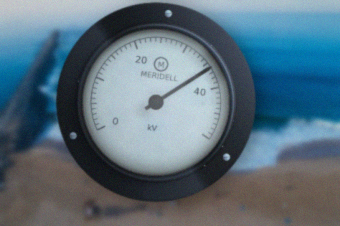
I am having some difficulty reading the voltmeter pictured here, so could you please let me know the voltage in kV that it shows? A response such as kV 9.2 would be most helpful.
kV 36
